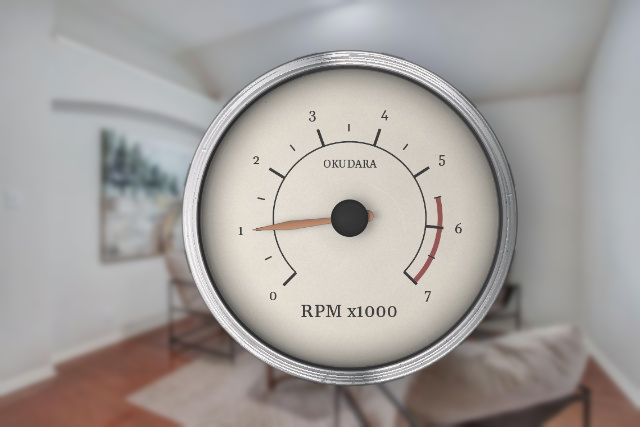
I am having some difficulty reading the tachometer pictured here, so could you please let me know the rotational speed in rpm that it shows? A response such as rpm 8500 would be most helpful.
rpm 1000
